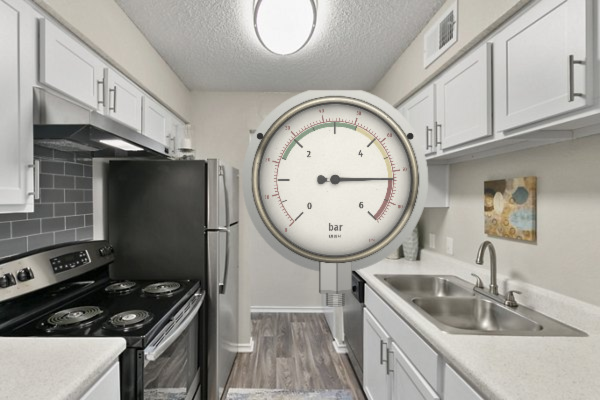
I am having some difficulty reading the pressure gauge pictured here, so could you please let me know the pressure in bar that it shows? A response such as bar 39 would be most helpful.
bar 5
